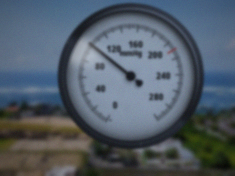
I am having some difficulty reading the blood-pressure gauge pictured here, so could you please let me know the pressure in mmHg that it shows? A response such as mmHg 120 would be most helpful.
mmHg 100
